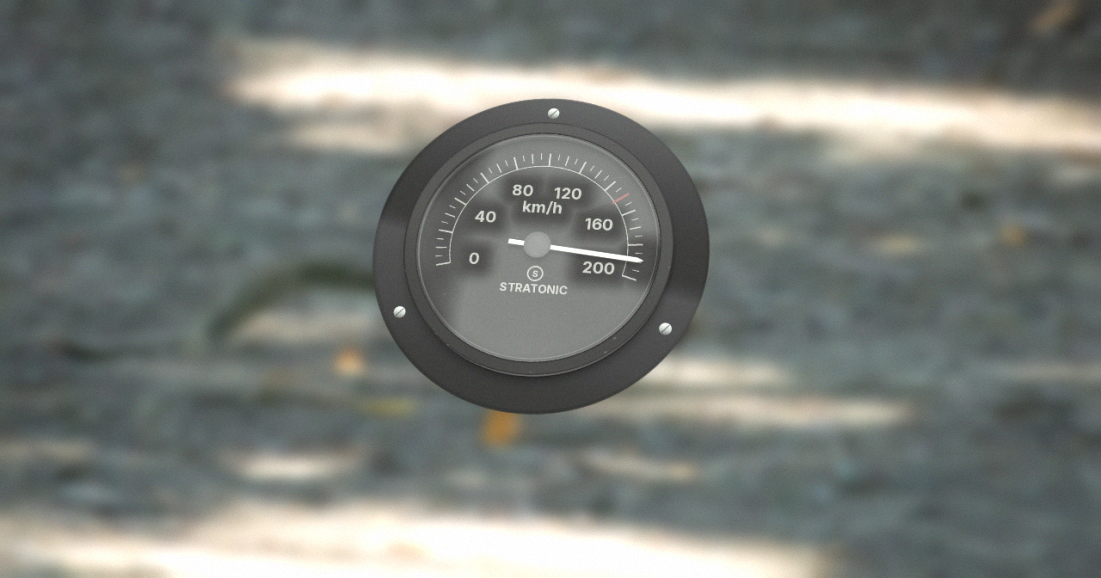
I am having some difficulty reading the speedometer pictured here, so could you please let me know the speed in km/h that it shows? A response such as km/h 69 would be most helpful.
km/h 190
